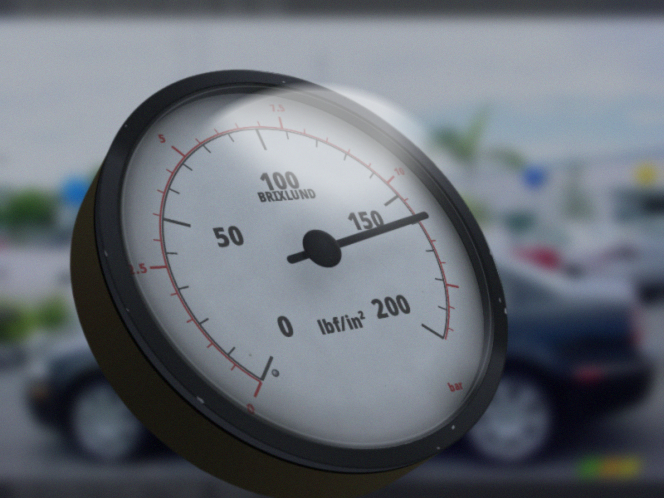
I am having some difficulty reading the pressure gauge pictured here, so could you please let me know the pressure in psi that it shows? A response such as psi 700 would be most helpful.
psi 160
